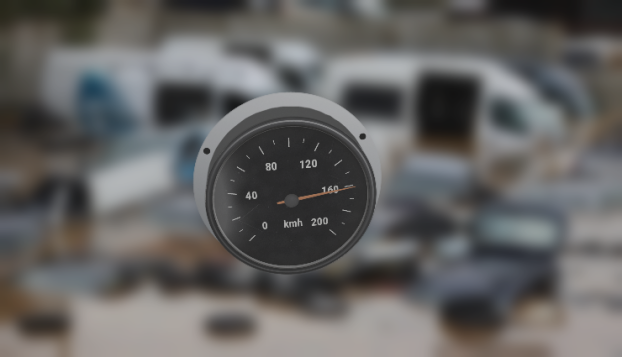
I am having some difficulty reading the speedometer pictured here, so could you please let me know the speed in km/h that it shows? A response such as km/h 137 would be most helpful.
km/h 160
